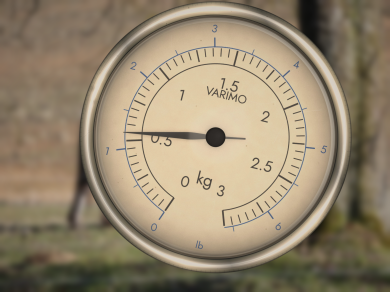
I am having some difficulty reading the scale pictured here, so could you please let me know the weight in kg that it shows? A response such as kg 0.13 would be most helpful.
kg 0.55
